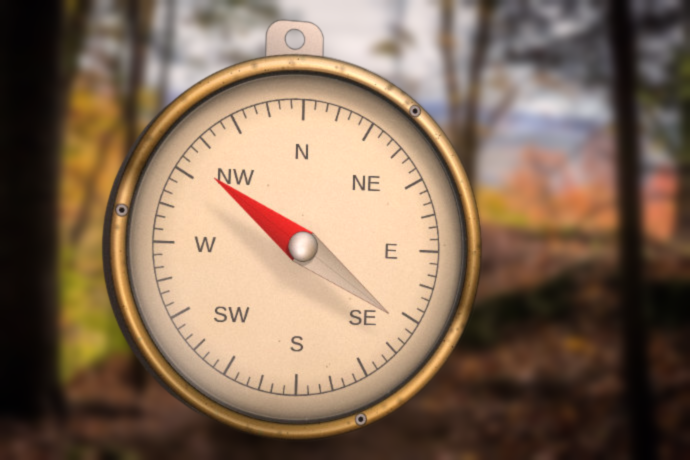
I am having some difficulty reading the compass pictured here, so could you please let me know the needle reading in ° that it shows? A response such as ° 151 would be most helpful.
° 305
